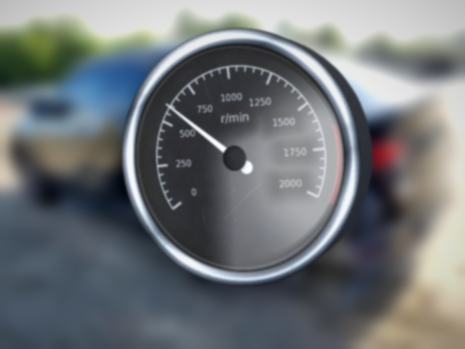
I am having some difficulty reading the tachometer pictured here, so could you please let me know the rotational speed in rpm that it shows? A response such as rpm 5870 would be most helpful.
rpm 600
